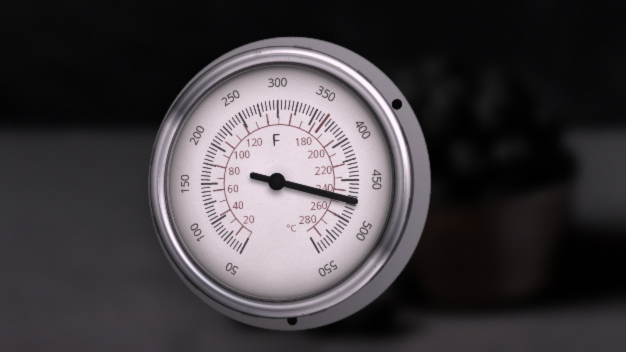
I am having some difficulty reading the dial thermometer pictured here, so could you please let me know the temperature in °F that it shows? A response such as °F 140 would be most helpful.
°F 475
